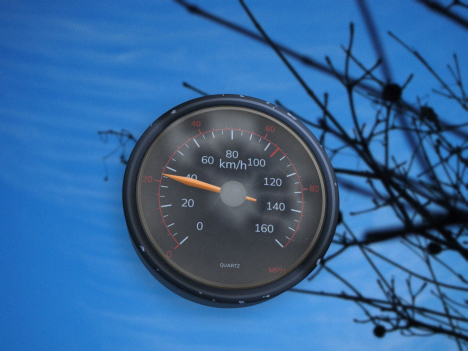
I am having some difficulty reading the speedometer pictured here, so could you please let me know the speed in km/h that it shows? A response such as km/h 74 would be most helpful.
km/h 35
